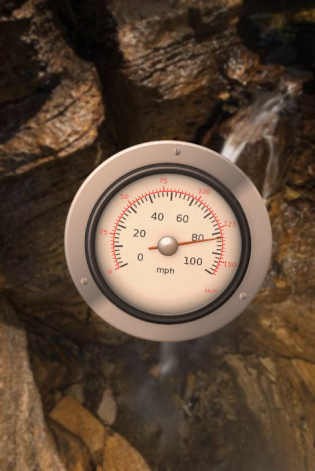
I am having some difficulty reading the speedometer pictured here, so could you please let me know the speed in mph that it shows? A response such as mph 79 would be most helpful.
mph 82
